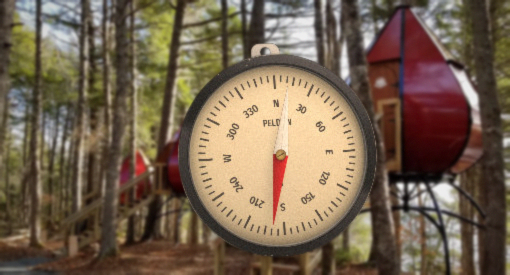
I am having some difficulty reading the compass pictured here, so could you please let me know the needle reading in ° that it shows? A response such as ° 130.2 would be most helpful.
° 190
